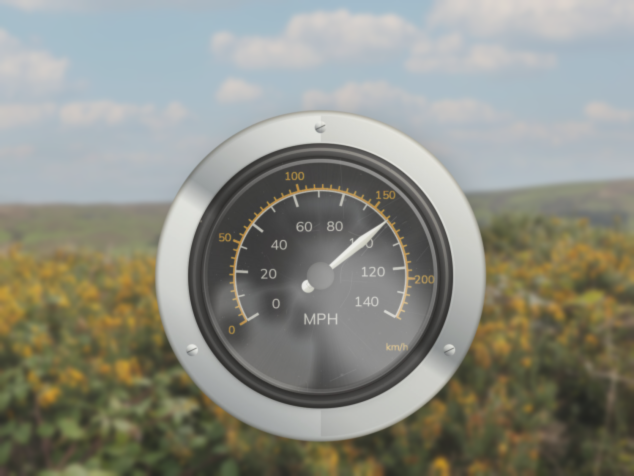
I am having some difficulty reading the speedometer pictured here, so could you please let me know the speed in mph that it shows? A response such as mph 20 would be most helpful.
mph 100
